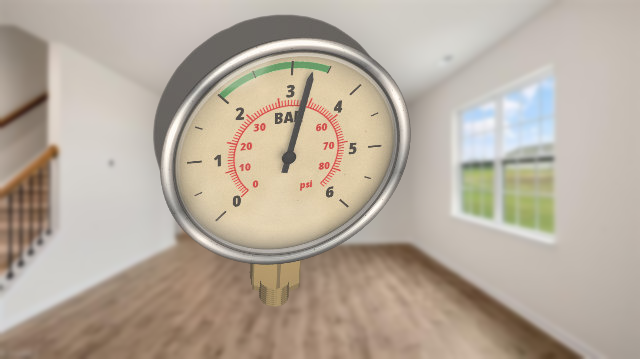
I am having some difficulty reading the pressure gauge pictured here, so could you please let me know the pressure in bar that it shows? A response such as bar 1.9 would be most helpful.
bar 3.25
